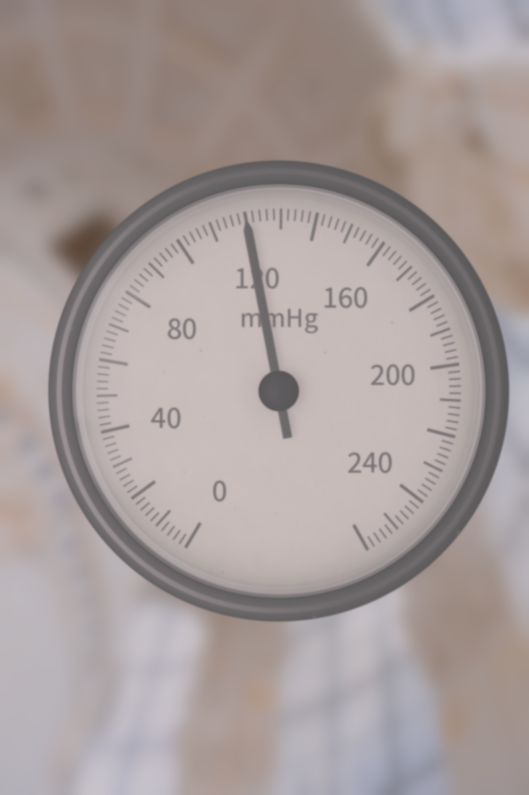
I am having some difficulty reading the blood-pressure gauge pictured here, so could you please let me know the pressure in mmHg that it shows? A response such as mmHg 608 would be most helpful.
mmHg 120
